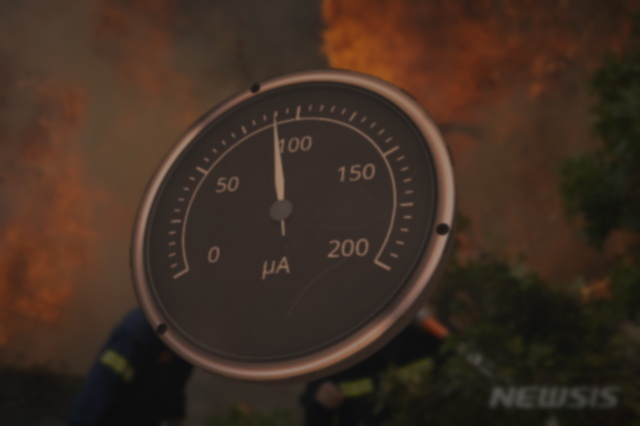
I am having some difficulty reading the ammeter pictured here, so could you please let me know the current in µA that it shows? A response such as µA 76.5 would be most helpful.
µA 90
